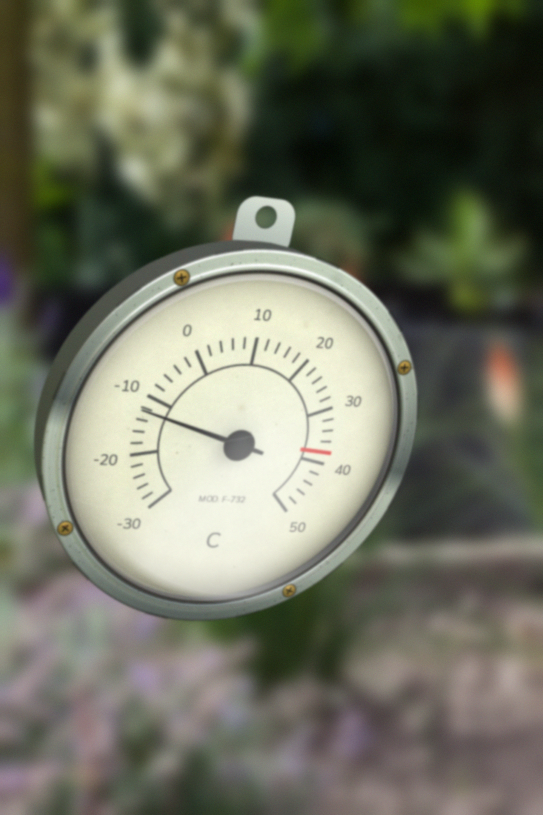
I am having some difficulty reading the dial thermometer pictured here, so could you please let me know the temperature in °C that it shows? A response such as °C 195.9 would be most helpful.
°C -12
